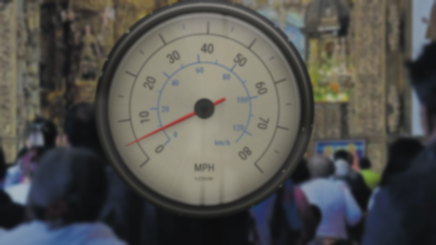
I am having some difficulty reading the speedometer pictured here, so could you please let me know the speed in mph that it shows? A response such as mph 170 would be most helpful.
mph 5
